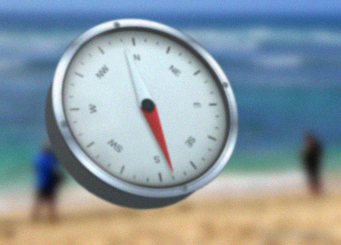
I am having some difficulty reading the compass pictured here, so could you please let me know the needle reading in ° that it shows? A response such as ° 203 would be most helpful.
° 170
